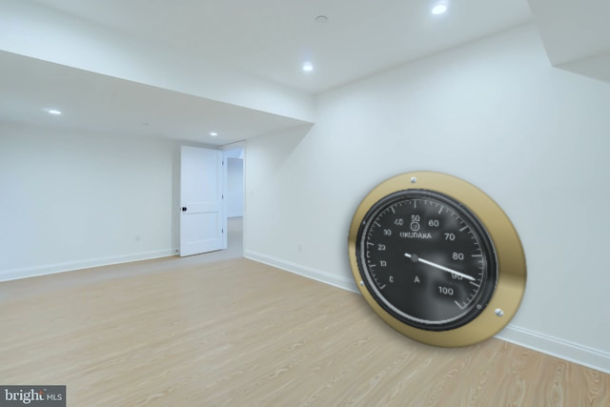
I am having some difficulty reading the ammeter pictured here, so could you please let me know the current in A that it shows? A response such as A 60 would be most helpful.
A 88
